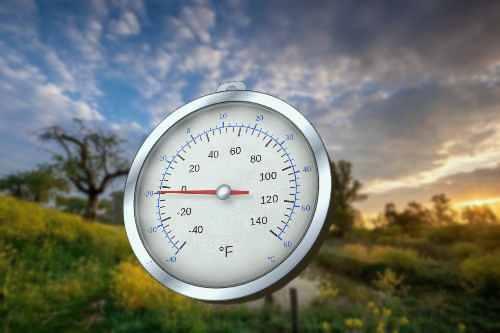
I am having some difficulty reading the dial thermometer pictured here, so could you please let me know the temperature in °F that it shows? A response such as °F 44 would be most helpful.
°F -4
